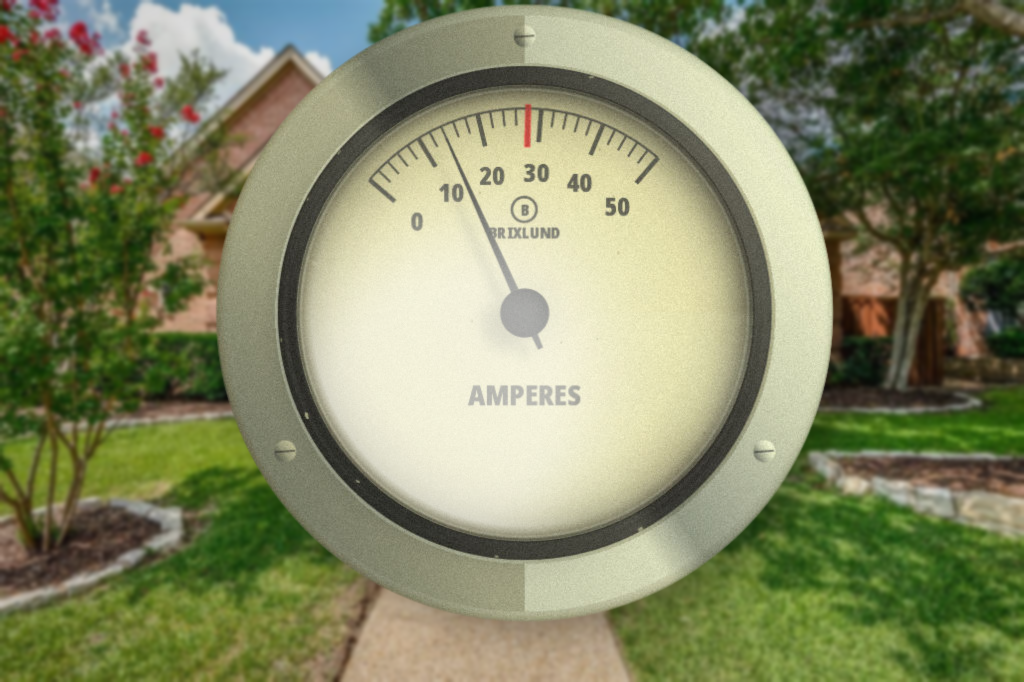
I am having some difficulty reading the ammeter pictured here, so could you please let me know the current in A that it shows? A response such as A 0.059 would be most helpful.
A 14
